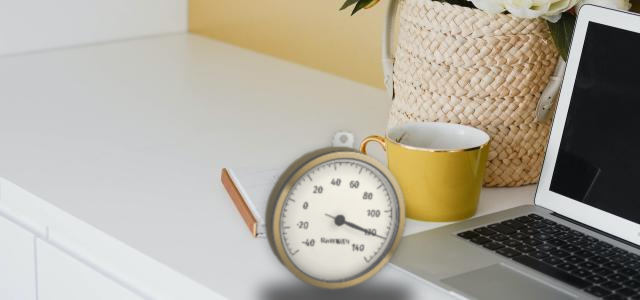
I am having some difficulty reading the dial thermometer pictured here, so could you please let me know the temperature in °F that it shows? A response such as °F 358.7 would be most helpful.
°F 120
